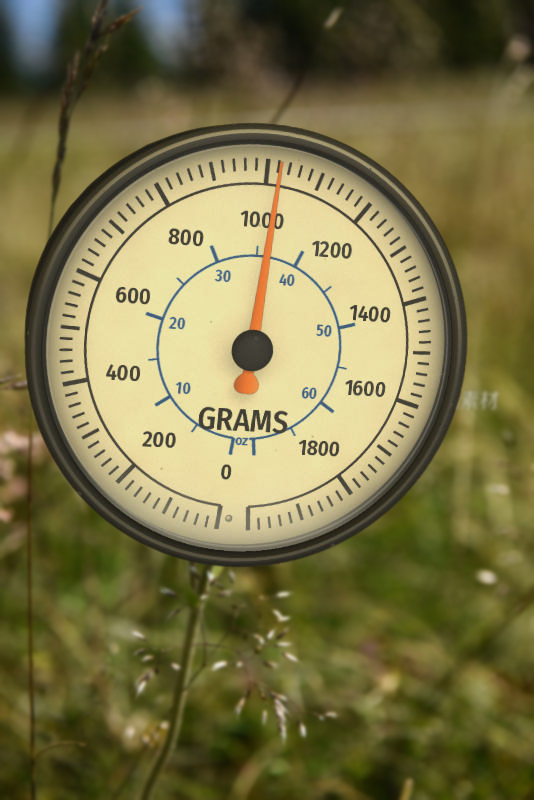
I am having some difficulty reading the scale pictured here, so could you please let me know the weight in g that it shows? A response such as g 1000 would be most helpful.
g 1020
